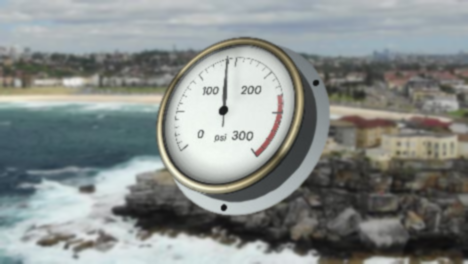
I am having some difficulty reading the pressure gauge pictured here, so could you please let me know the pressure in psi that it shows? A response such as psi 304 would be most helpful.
psi 140
